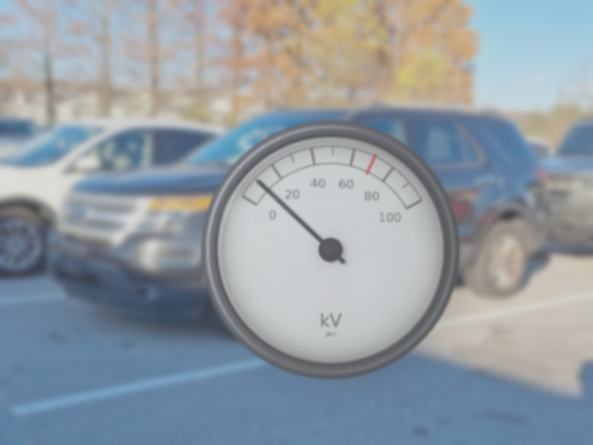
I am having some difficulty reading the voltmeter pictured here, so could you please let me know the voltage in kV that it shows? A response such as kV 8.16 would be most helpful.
kV 10
